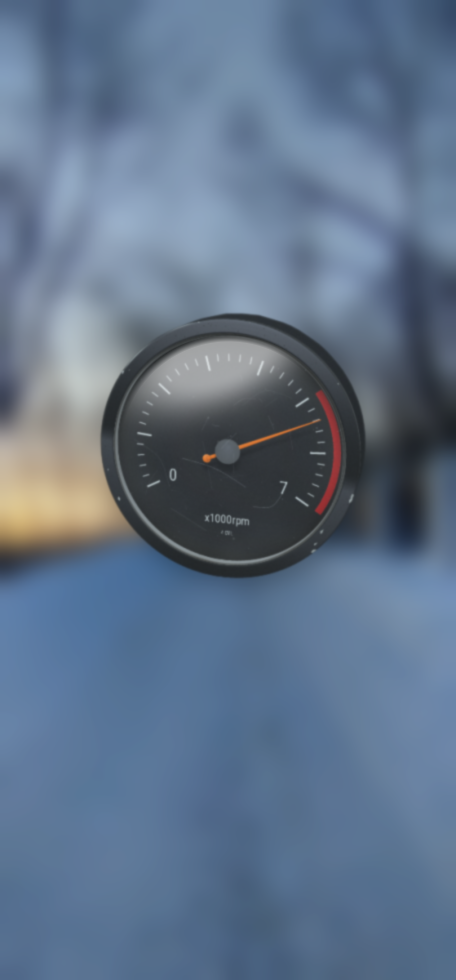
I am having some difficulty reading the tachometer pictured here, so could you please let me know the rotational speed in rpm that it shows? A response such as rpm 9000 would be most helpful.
rpm 5400
